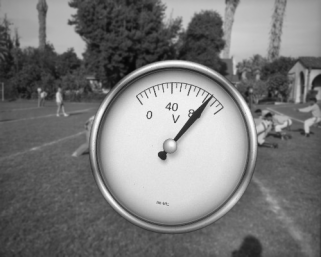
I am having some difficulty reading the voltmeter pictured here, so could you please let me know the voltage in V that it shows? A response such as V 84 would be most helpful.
V 85
